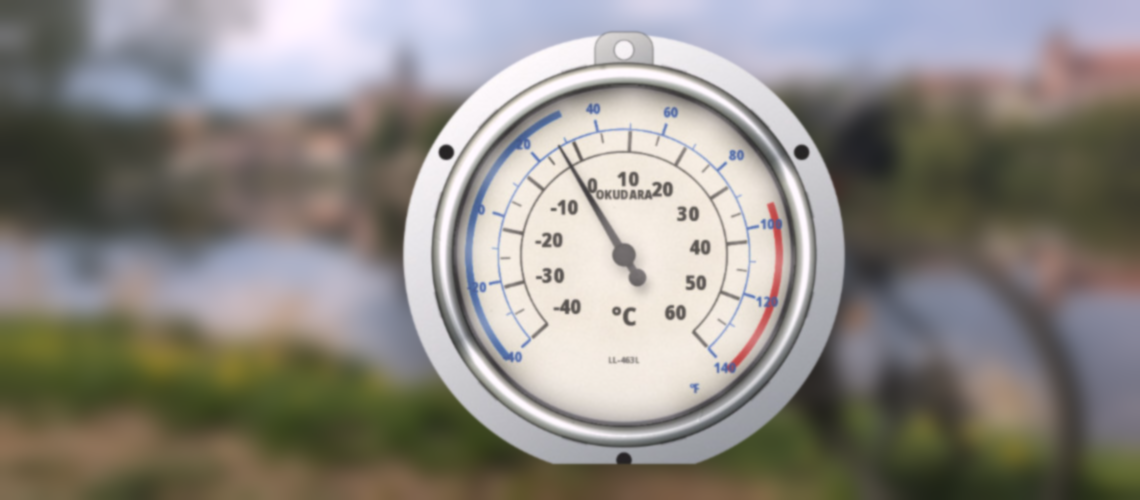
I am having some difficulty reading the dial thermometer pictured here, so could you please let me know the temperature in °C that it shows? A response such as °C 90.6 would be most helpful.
°C -2.5
